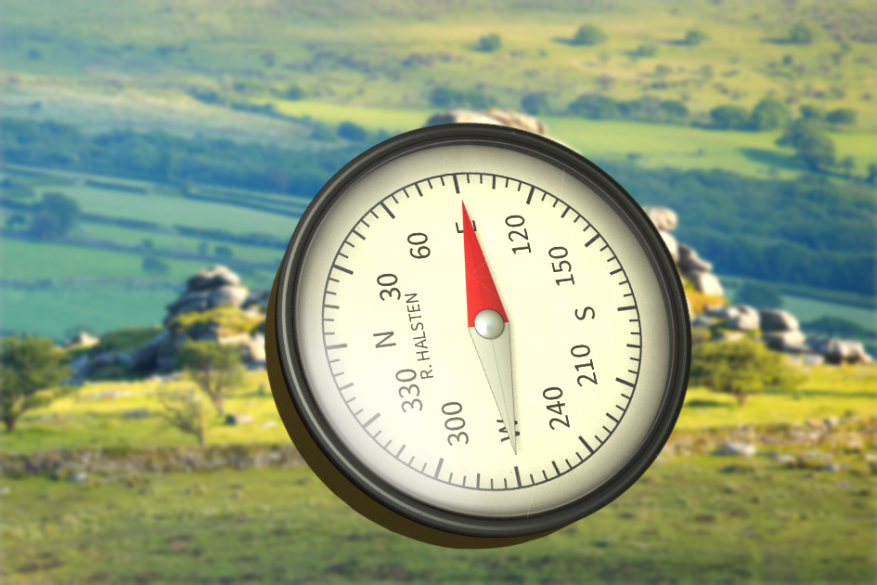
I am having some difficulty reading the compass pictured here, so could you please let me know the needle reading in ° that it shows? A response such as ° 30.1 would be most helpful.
° 90
